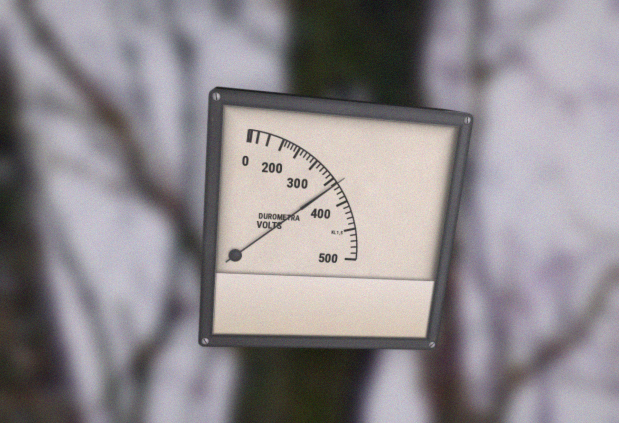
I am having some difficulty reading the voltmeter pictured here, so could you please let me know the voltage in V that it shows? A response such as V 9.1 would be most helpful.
V 360
